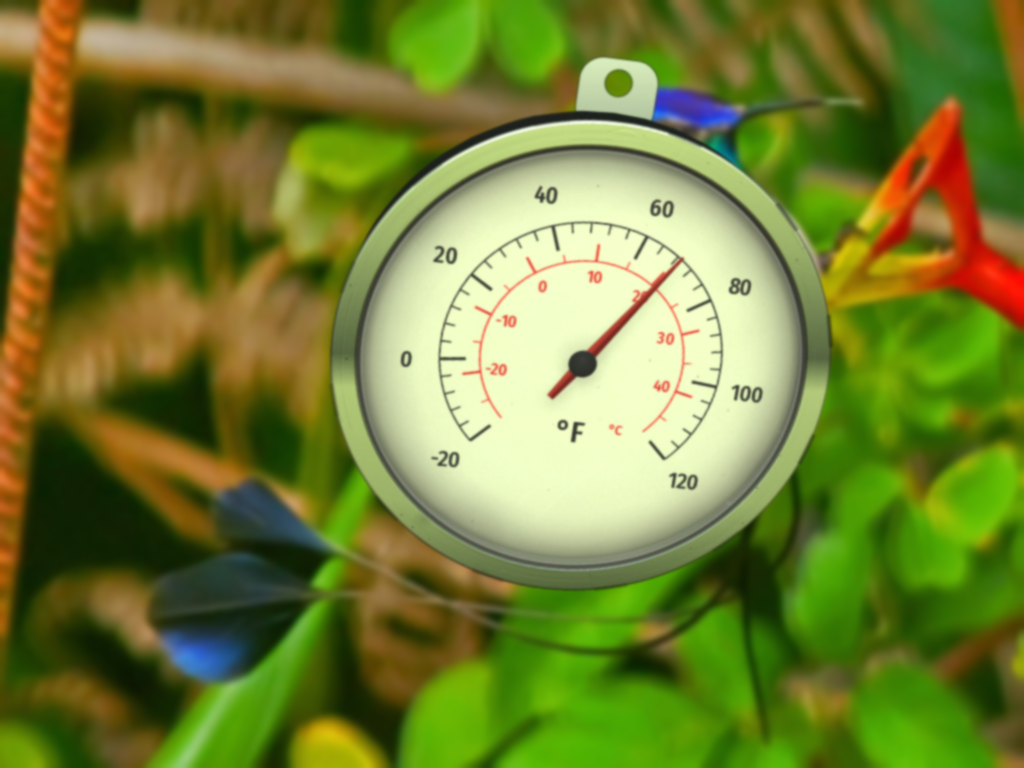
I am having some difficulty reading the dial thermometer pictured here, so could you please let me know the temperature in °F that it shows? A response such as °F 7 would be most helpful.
°F 68
